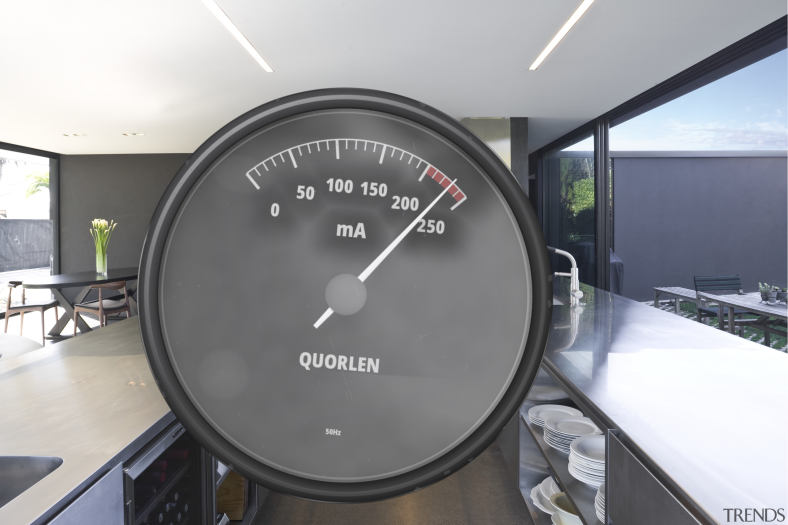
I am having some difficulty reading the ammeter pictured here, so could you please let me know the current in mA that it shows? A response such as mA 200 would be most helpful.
mA 230
